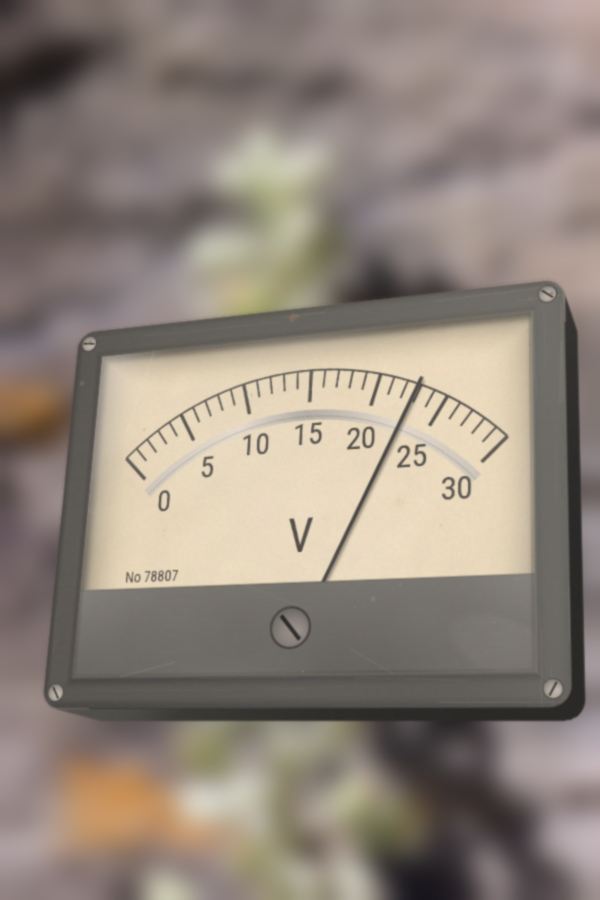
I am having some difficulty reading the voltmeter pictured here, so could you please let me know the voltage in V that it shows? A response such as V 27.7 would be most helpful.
V 23
